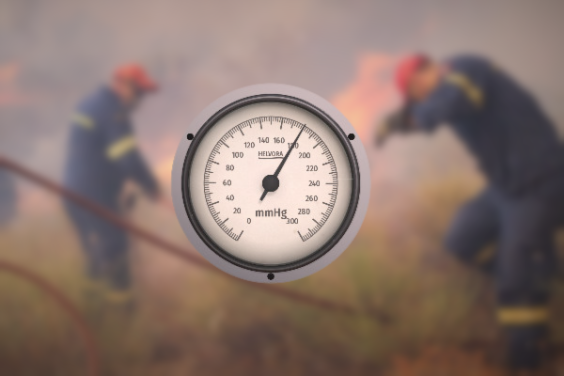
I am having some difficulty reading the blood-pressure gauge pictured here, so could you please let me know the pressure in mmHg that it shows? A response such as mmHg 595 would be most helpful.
mmHg 180
